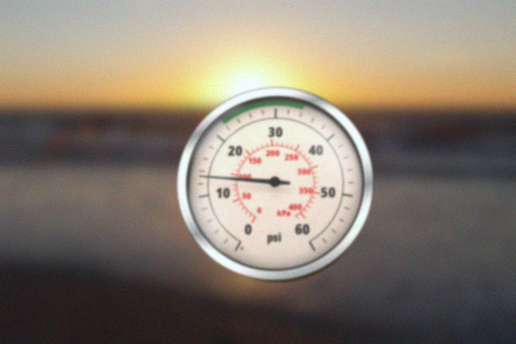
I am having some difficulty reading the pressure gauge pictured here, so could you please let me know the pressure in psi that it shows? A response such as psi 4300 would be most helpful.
psi 13
